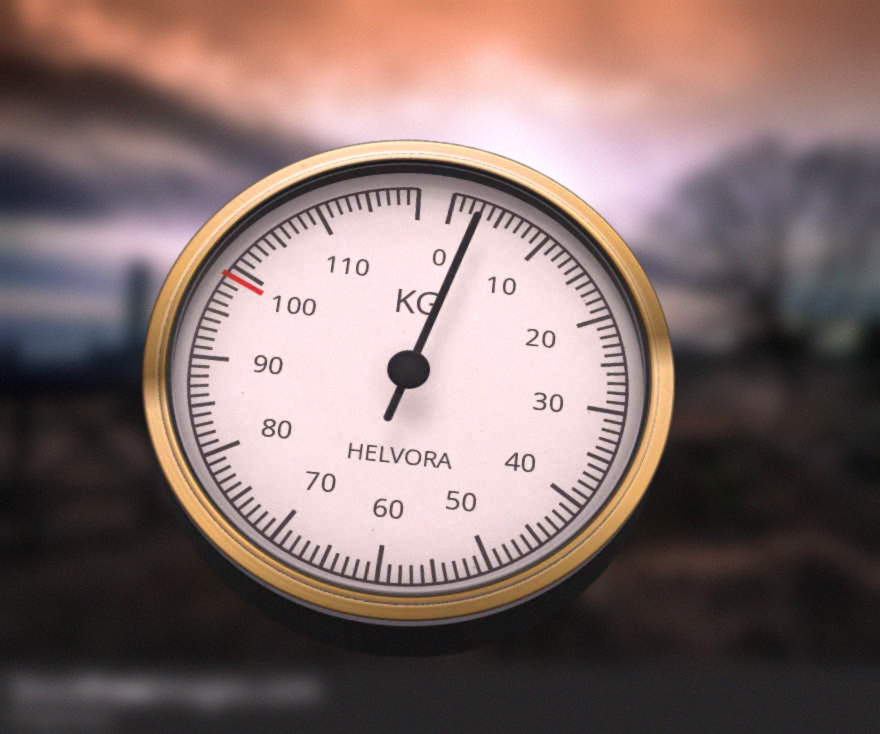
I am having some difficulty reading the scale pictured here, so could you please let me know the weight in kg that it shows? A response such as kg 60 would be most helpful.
kg 3
